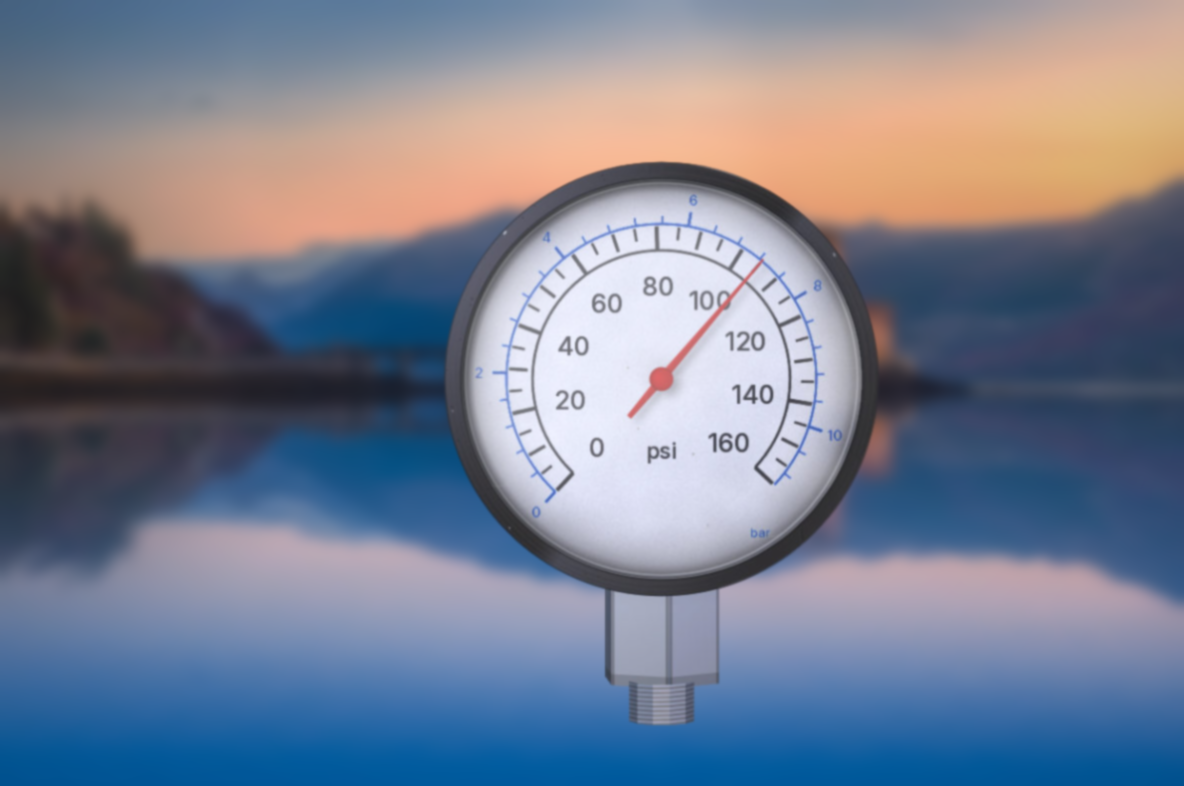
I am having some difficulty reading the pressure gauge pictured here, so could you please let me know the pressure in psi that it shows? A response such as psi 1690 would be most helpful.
psi 105
